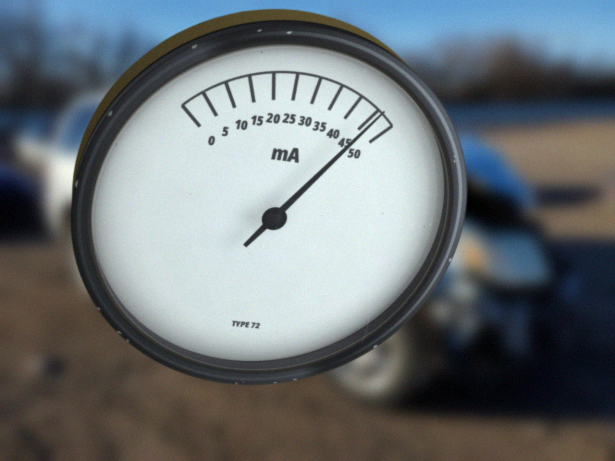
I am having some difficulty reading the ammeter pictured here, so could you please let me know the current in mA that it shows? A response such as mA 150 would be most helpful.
mA 45
